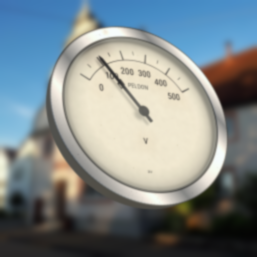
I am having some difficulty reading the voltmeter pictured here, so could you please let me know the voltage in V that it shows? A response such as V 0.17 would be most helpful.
V 100
